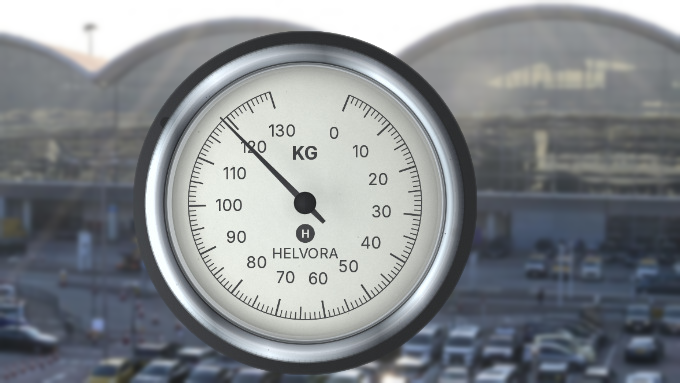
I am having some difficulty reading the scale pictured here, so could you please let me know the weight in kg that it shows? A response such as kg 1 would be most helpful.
kg 119
